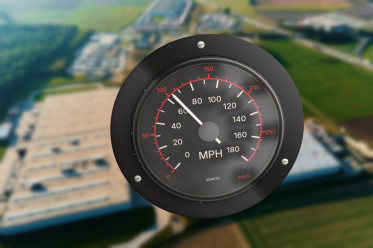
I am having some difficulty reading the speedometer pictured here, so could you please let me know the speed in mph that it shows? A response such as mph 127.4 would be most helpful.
mph 65
